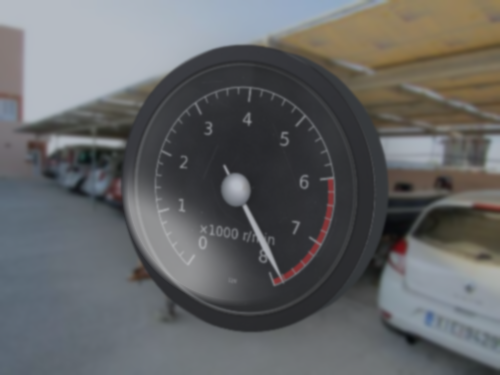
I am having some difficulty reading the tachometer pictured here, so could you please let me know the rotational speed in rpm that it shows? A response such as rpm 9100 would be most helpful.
rpm 7800
